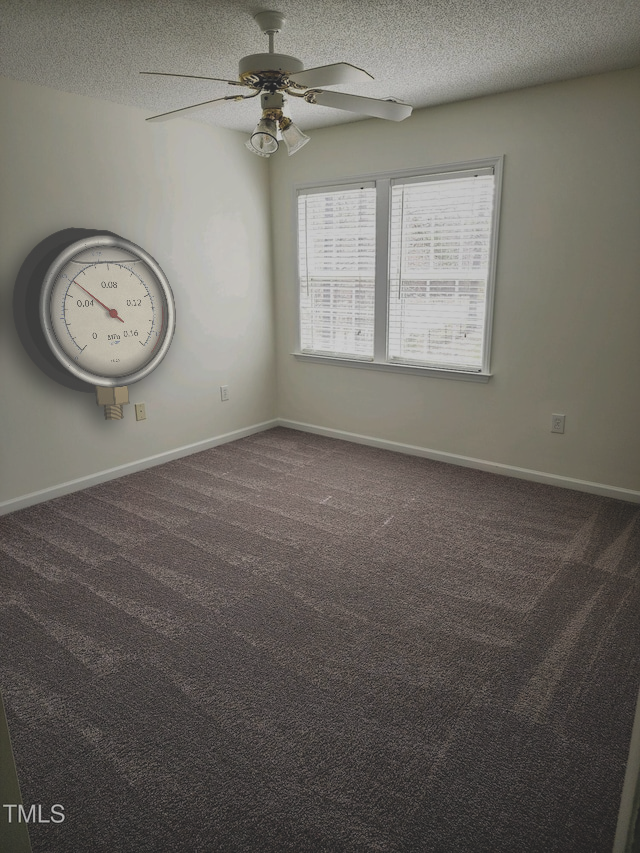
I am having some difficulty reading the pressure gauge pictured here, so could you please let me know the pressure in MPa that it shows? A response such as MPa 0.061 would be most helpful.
MPa 0.05
